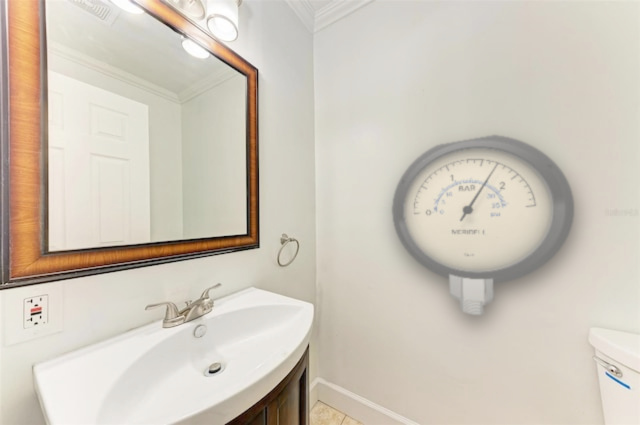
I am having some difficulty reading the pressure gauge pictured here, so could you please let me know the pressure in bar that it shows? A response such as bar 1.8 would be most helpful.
bar 1.7
